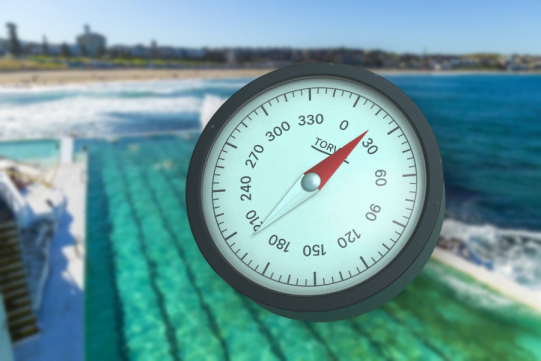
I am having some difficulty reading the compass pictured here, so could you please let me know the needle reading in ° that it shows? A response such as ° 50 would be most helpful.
° 20
